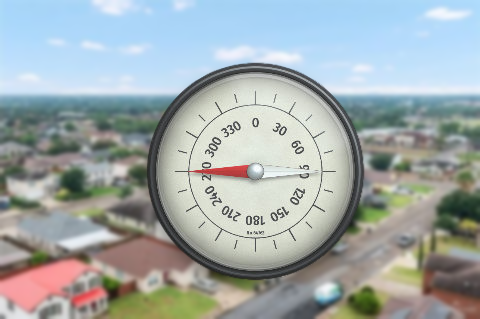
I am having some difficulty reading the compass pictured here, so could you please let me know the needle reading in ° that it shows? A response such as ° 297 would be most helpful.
° 270
